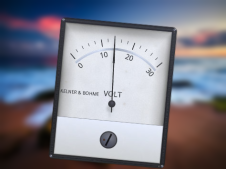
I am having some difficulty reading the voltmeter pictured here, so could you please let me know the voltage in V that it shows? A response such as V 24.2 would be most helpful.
V 14
